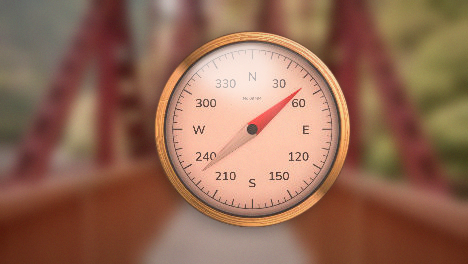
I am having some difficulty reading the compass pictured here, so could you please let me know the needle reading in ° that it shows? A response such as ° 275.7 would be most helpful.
° 50
